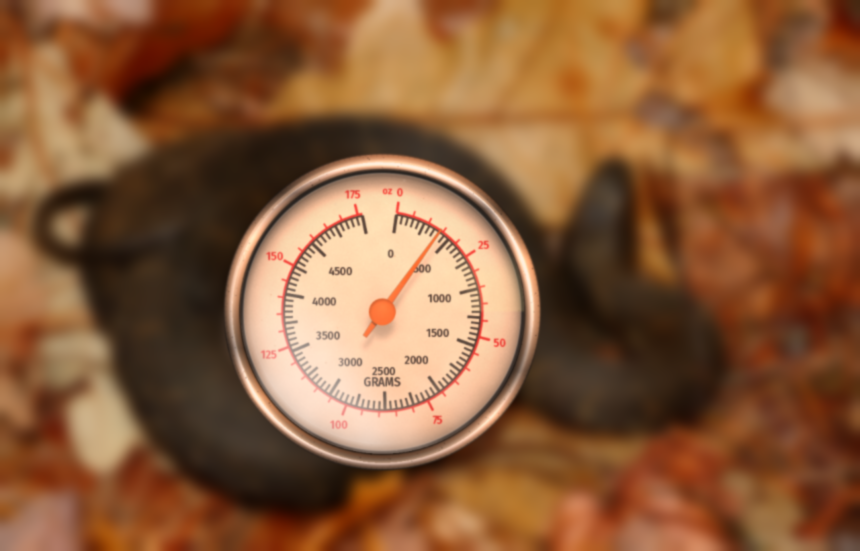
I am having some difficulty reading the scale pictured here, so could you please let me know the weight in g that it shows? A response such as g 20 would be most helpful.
g 400
